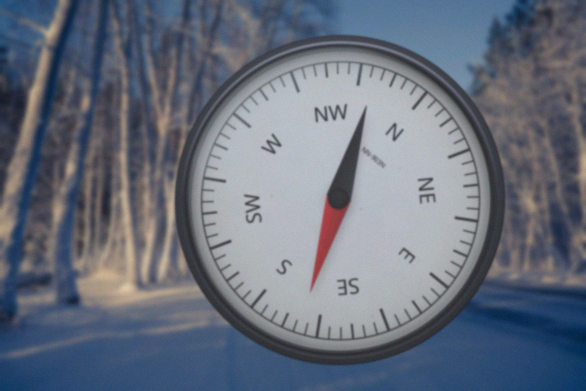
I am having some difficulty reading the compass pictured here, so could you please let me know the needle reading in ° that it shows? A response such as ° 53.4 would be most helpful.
° 157.5
